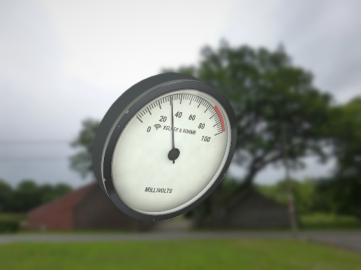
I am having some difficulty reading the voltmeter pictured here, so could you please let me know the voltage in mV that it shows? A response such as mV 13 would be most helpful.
mV 30
